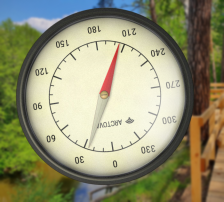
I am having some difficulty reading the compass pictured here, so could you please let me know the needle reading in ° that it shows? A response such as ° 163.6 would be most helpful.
° 205
